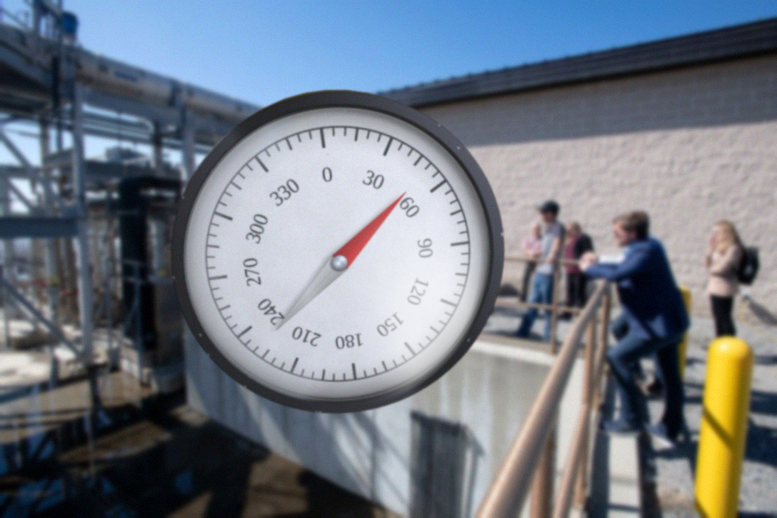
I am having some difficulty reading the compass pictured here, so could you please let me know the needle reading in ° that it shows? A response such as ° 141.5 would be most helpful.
° 50
